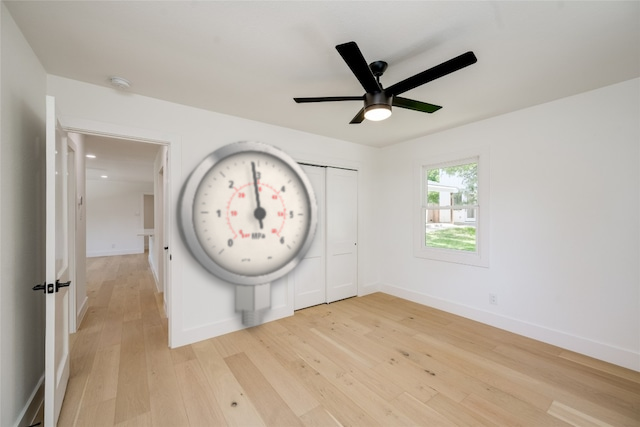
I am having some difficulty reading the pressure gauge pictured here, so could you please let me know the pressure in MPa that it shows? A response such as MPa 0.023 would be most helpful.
MPa 2.8
